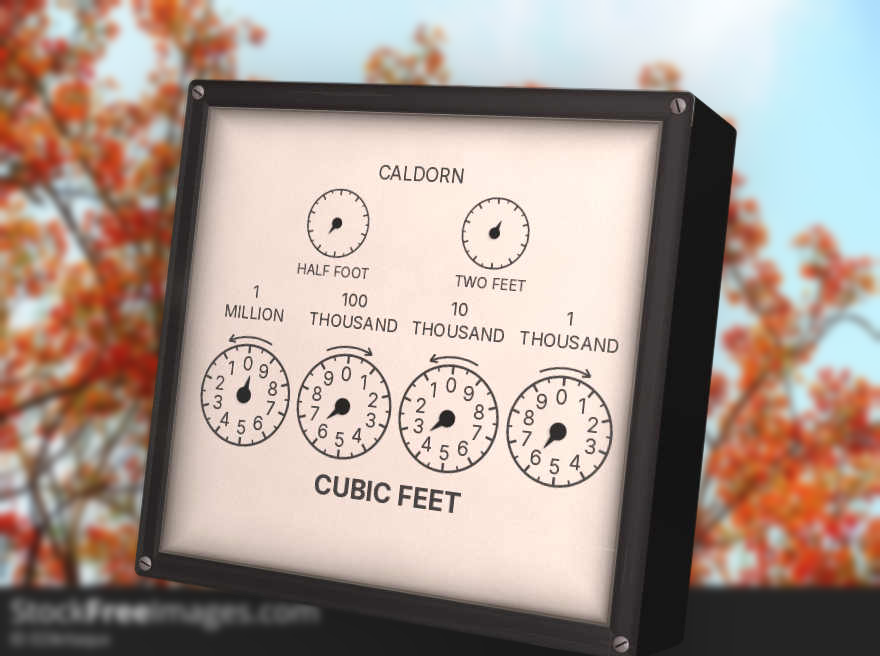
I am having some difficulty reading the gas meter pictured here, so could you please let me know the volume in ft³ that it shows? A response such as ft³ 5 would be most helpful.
ft³ 963600
